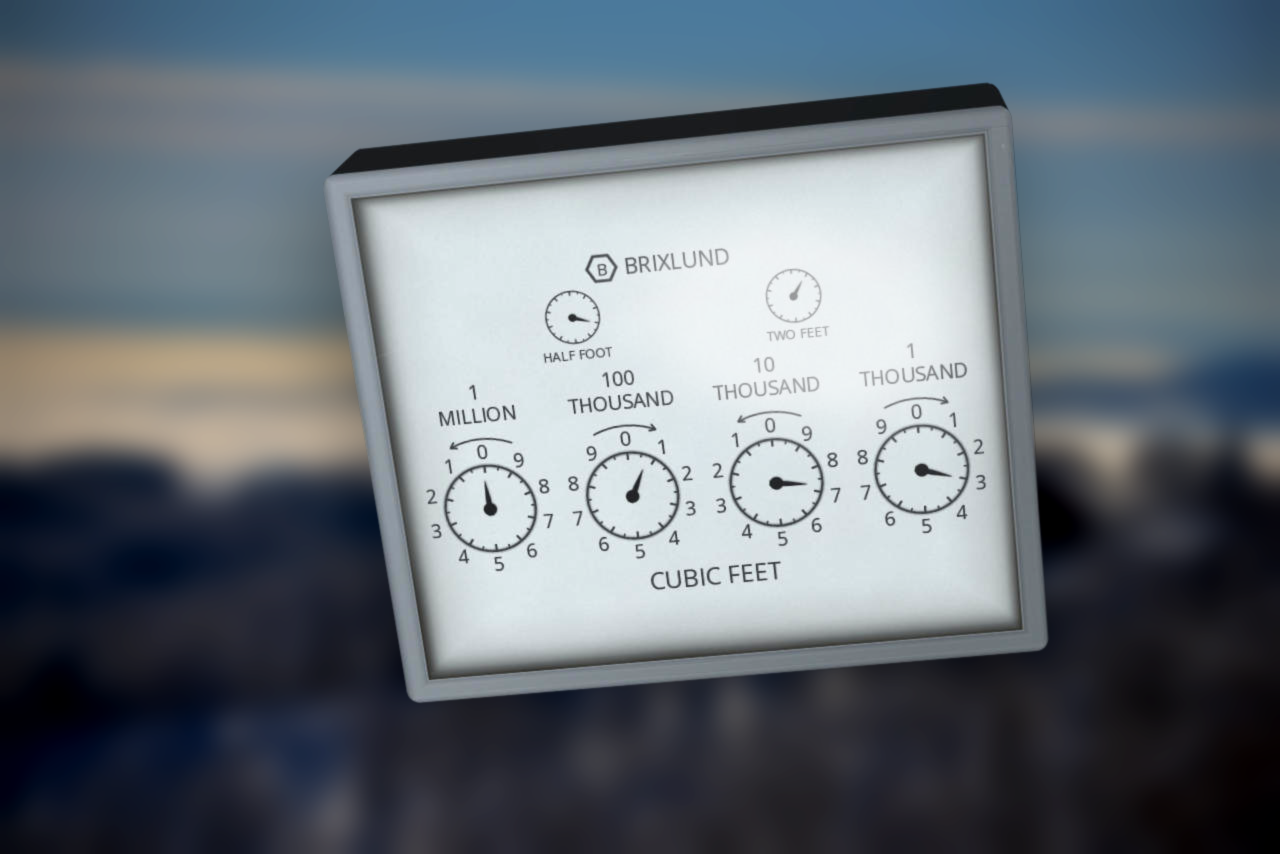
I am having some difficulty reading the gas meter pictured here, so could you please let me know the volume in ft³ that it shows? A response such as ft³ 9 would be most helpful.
ft³ 7300
